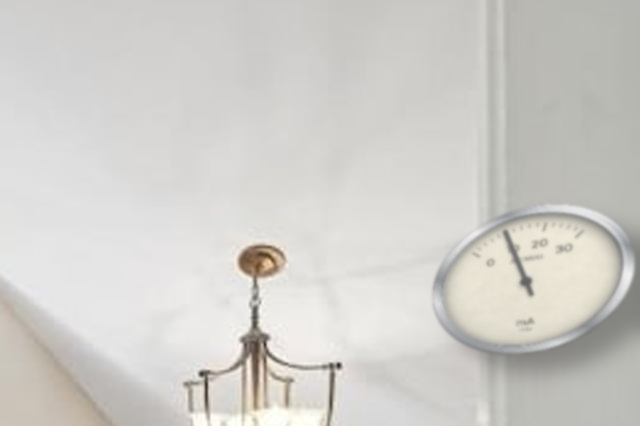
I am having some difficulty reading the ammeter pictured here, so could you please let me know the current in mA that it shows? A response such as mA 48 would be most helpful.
mA 10
